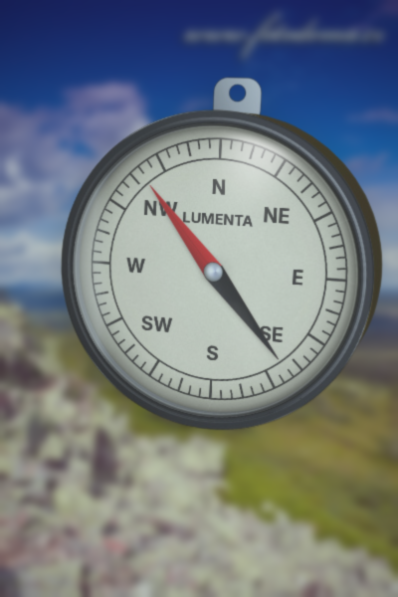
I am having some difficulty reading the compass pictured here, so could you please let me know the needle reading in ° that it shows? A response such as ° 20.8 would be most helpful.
° 320
